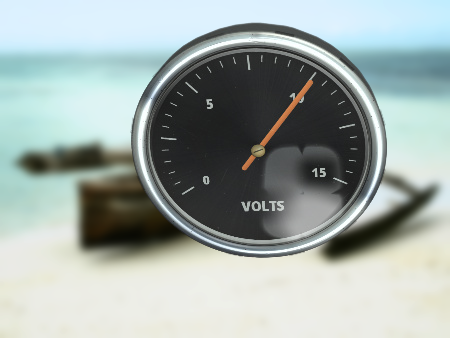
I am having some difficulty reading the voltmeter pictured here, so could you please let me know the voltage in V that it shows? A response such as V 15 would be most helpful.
V 10
